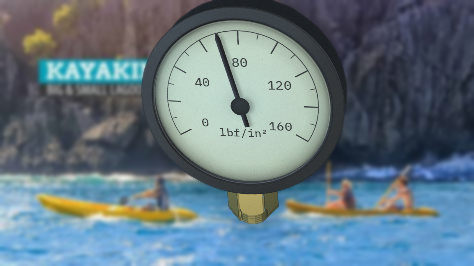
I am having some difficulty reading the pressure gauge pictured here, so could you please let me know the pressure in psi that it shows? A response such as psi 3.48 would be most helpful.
psi 70
